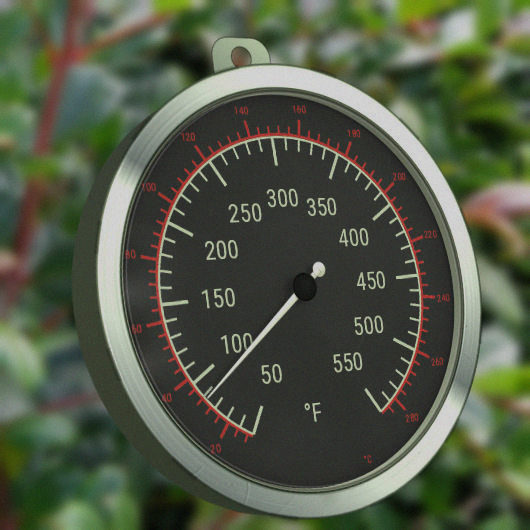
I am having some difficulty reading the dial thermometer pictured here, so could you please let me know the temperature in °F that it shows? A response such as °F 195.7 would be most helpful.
°F 90
